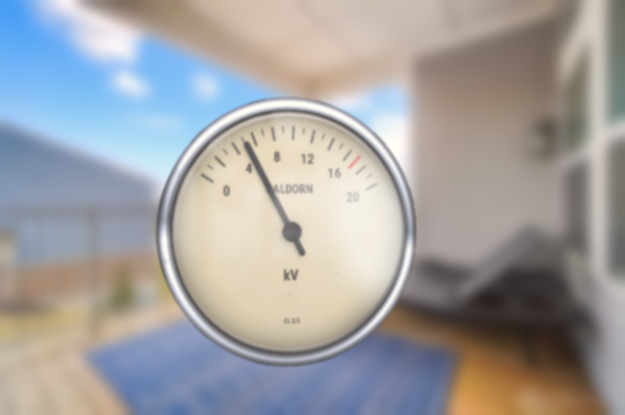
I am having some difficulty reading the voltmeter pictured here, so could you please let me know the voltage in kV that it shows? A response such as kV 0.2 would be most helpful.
kV 5
